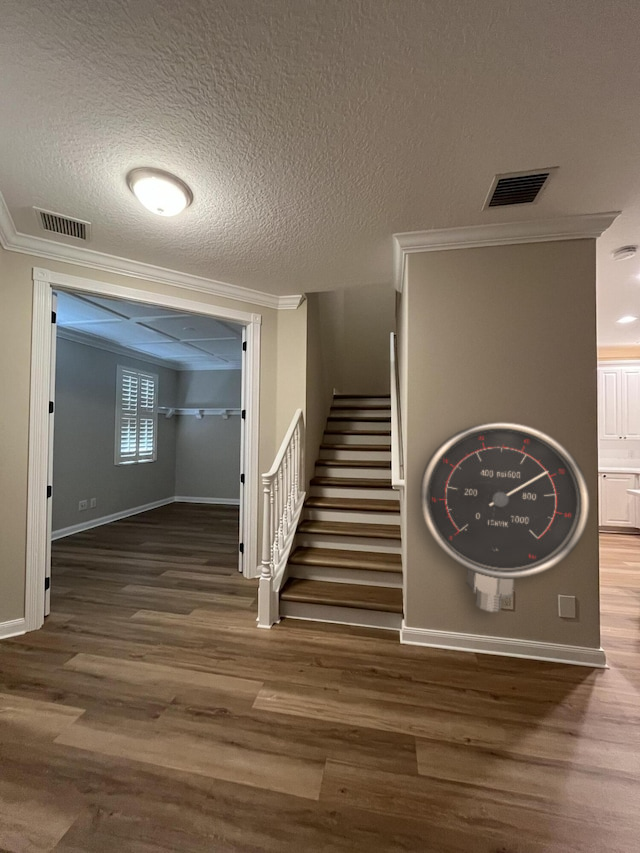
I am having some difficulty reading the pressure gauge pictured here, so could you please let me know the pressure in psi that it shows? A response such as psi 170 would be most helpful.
psi 700
